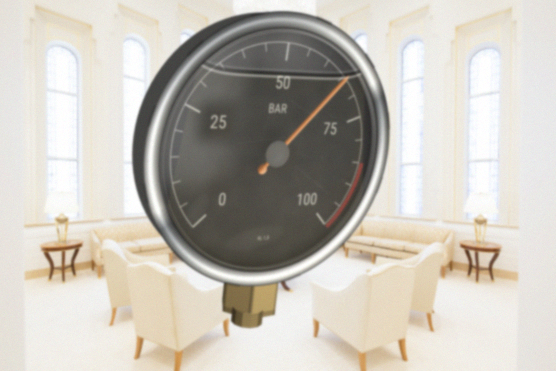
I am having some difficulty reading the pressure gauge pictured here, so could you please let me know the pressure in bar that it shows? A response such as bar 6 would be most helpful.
bar 65
